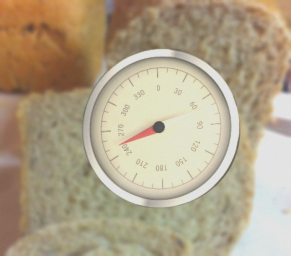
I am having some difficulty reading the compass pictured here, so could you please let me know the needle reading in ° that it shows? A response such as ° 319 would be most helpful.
° 250
